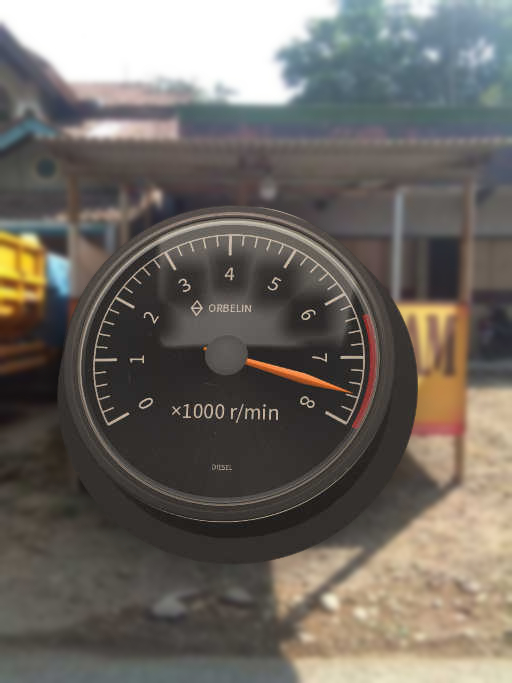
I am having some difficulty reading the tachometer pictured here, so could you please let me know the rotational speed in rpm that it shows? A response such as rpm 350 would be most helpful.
rpm 7600
